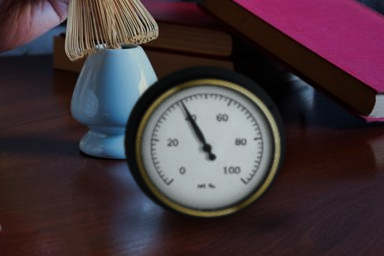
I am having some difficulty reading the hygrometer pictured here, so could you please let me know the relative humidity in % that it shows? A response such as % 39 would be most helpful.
% 40
